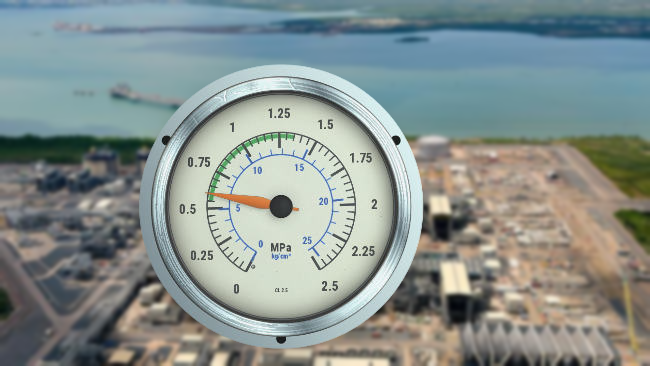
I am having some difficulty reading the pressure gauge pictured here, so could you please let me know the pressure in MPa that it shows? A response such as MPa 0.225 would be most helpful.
MPa 0.6
